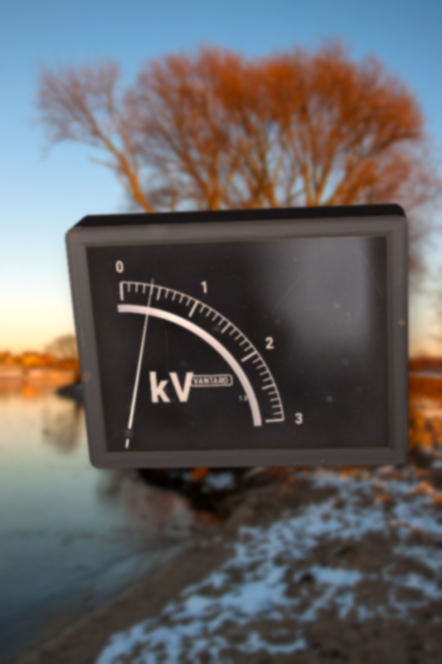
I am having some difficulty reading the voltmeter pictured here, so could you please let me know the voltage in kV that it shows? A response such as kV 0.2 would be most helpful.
kV 0.4
